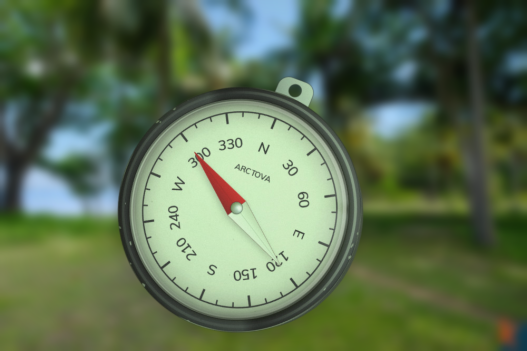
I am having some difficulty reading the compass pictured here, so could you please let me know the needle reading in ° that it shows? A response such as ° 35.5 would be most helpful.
° 300
